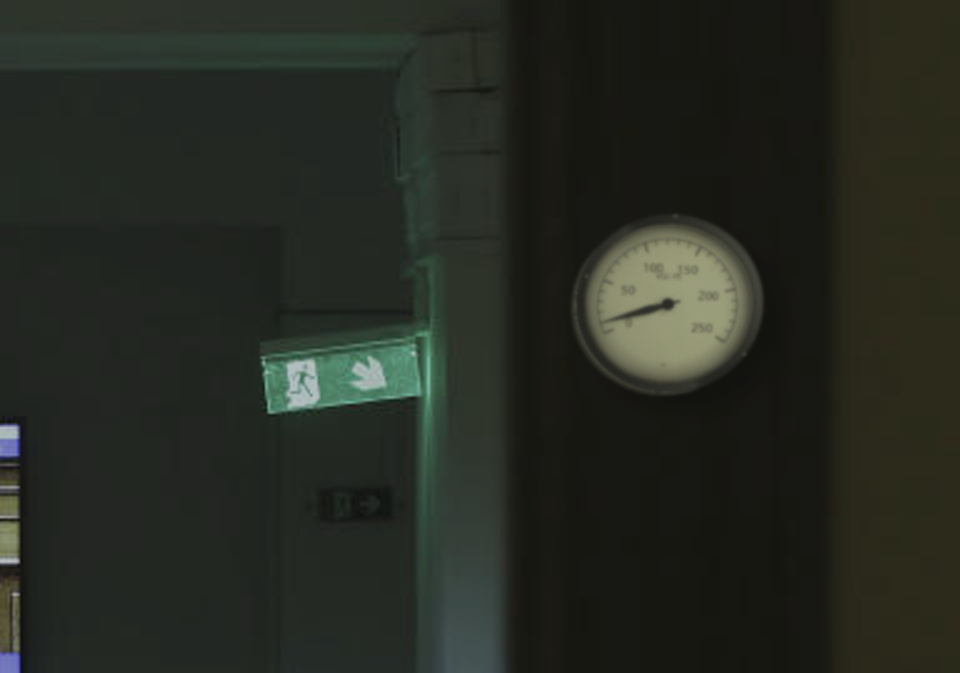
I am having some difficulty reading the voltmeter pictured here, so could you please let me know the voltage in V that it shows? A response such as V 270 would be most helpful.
V 10
